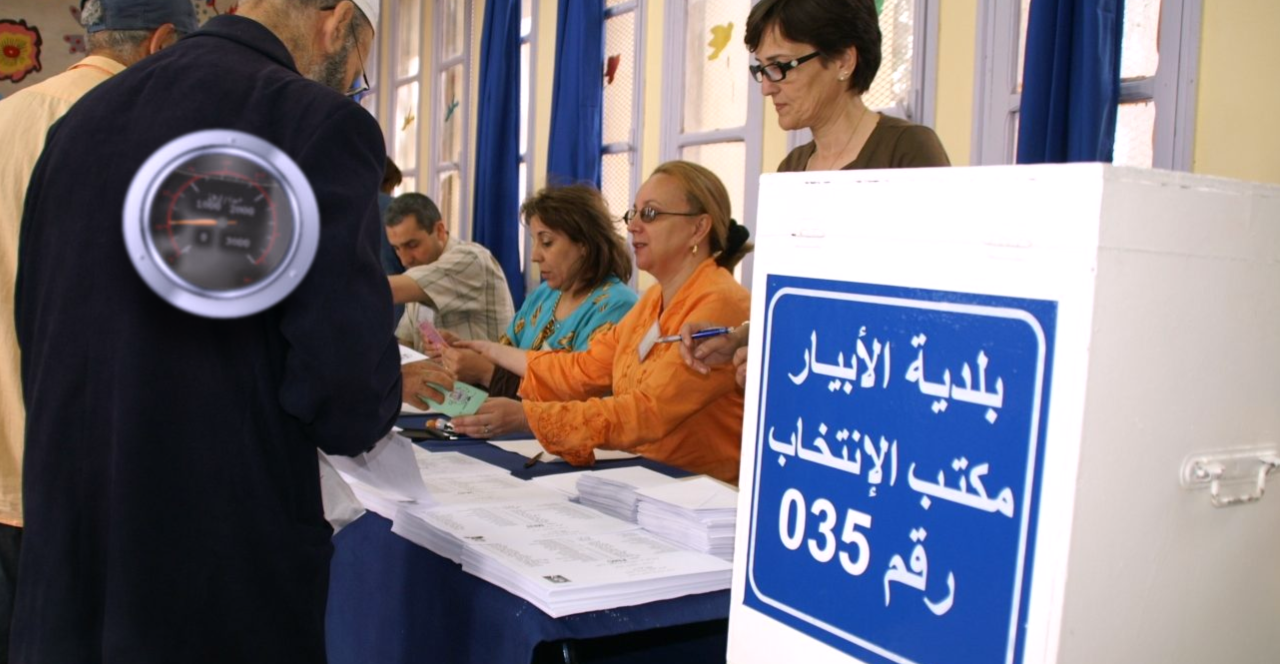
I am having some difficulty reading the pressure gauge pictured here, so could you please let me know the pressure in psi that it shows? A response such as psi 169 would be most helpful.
psi 400
